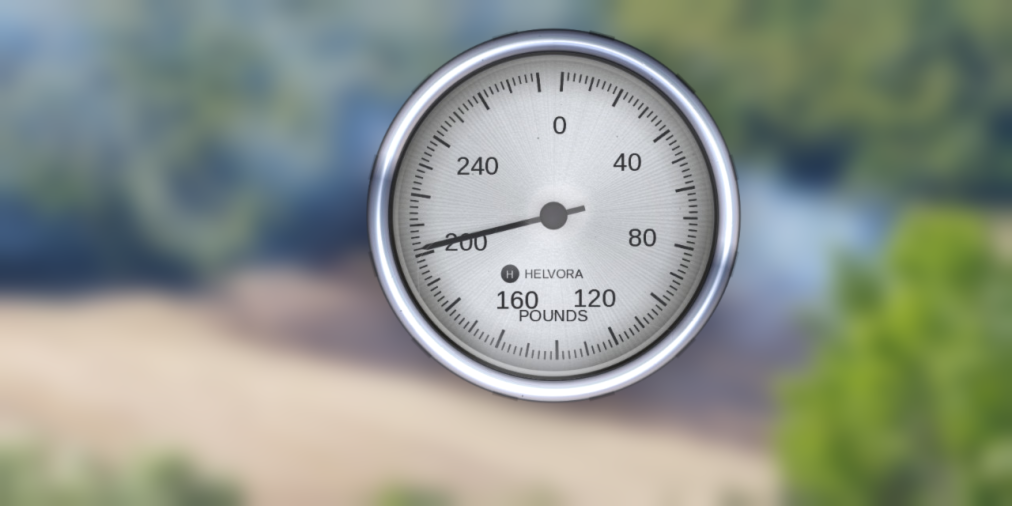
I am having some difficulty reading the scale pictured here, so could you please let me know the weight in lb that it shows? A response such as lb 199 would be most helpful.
lb 202
